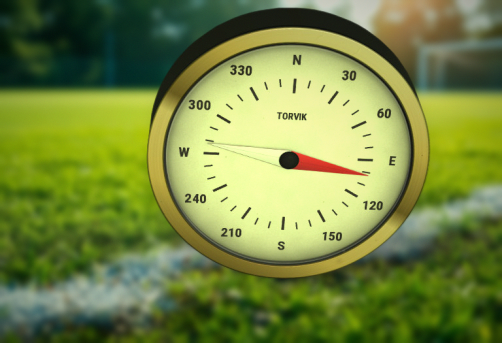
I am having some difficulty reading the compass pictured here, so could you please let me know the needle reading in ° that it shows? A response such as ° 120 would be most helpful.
° 100
